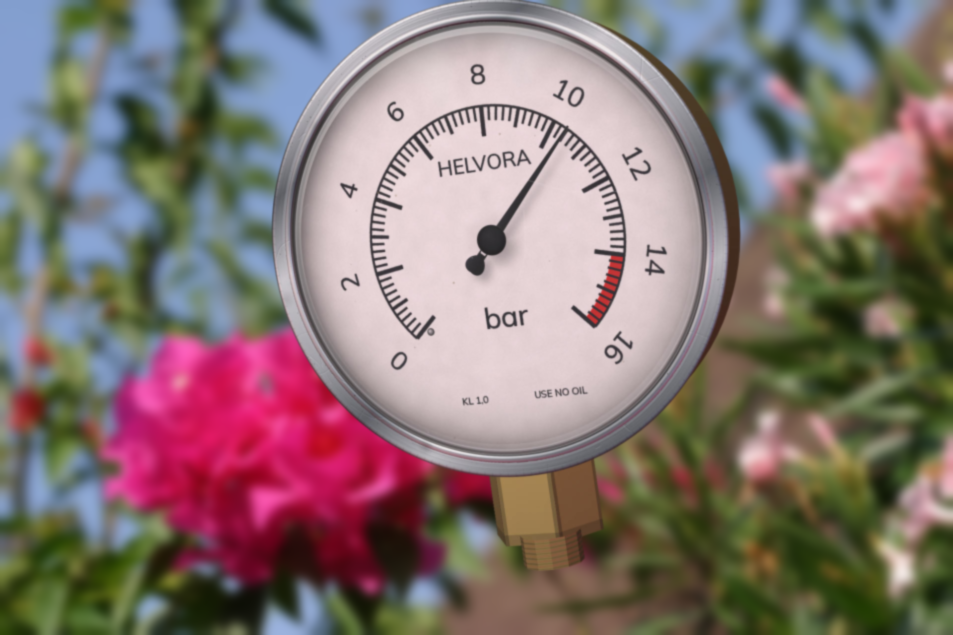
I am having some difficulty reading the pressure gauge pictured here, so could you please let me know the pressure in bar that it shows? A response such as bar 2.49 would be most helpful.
bar 10.4
